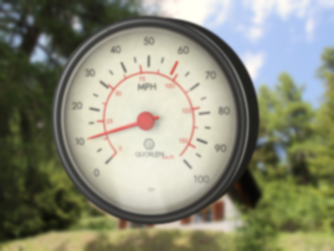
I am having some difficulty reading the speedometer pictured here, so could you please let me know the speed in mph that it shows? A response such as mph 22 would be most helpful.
mph 10
